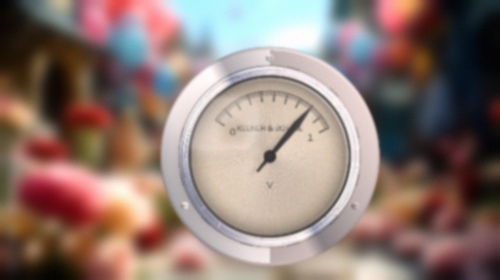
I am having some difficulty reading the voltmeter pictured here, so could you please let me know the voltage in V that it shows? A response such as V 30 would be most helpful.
V 0.8
